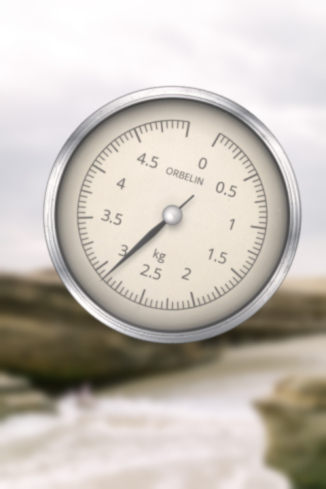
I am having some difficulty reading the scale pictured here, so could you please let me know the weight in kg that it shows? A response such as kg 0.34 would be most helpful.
kg 2.9
